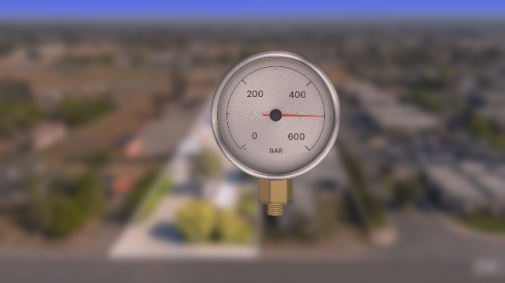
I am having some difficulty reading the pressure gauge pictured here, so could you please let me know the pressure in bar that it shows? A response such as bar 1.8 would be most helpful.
bar 500
